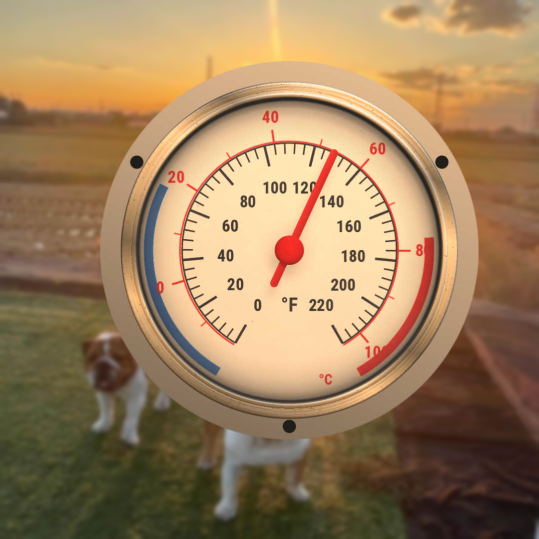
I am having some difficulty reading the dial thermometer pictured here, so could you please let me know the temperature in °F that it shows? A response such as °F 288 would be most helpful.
°F 128
